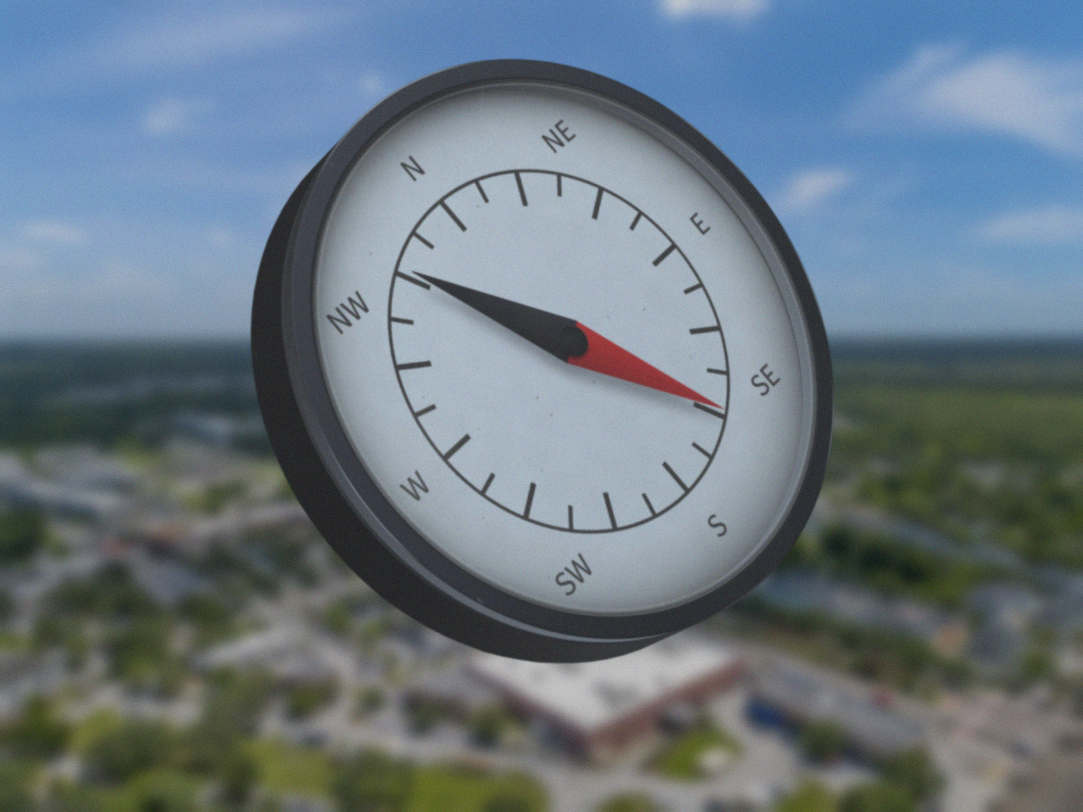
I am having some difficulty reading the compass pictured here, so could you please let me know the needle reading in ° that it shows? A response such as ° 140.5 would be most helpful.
° 150
